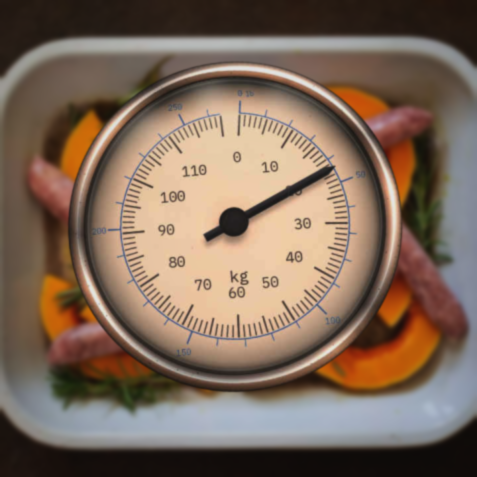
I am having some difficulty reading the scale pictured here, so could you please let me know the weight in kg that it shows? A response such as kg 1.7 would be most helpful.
kg 20
